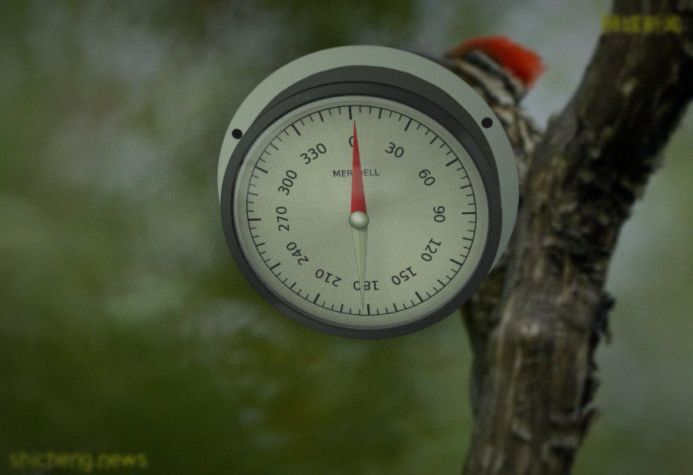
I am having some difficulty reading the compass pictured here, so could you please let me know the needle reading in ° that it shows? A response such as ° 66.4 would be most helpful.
° 2.5
